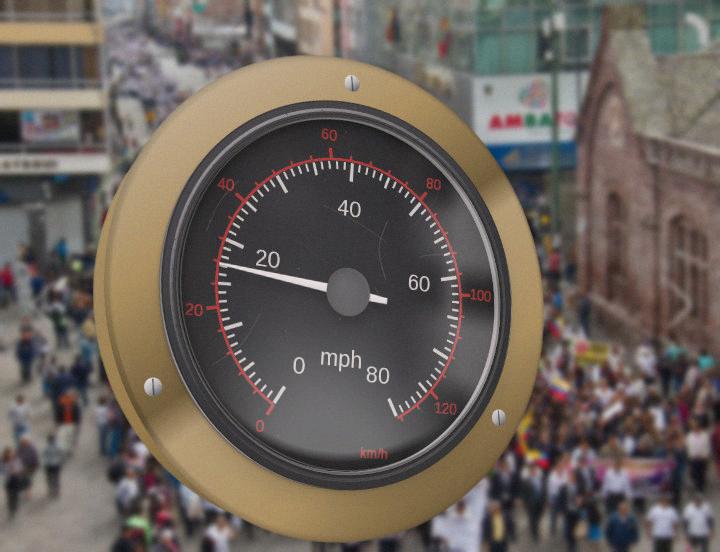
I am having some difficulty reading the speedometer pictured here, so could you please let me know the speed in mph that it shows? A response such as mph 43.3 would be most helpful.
mph 17
